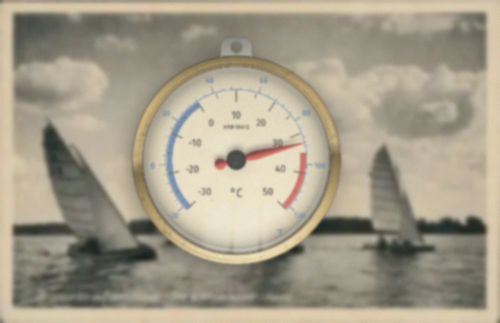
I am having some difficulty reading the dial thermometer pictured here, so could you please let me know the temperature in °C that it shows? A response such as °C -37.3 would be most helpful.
°C 32.5
